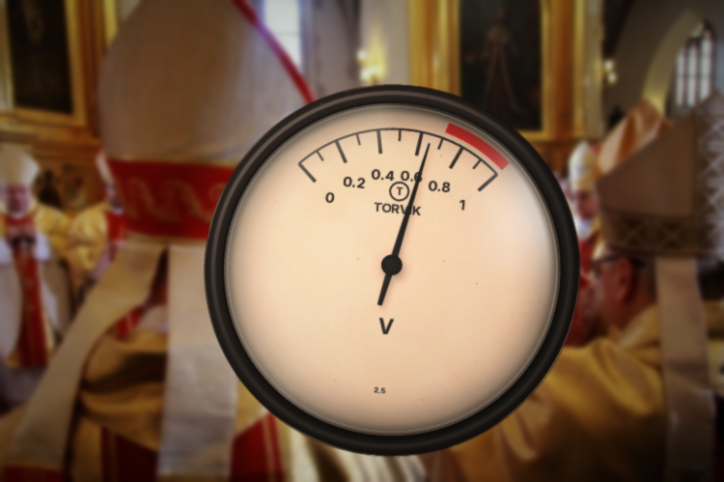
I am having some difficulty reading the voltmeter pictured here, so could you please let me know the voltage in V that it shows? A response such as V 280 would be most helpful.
V 0.65
